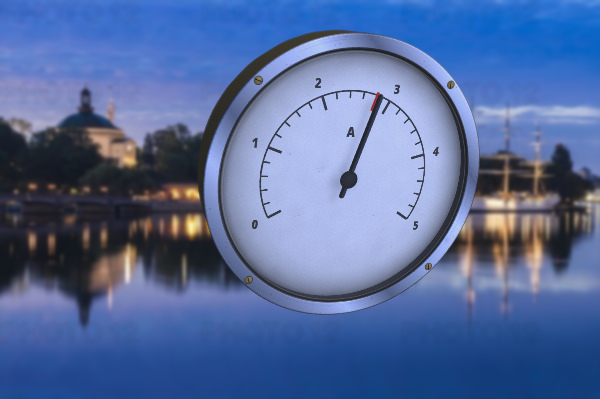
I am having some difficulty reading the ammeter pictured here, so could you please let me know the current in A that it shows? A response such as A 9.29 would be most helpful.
A 2.8
